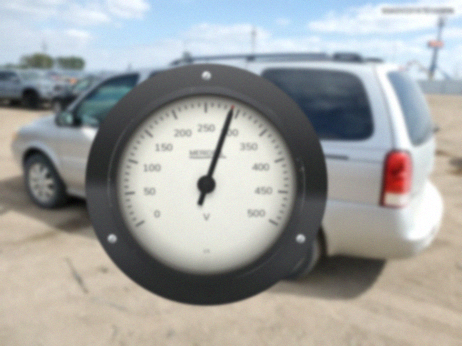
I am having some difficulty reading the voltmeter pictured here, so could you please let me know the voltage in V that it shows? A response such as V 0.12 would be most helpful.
V 290
